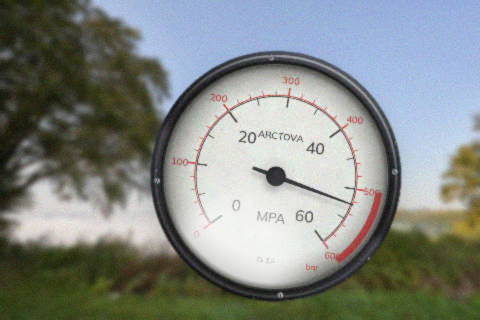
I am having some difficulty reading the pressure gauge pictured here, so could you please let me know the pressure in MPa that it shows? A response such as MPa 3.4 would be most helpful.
MPa 52.5
